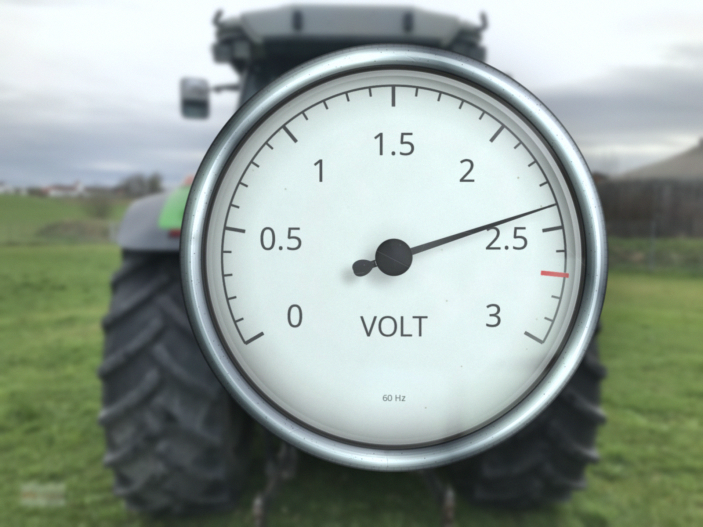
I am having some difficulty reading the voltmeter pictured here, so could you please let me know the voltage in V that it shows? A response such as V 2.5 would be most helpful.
V 2.4
